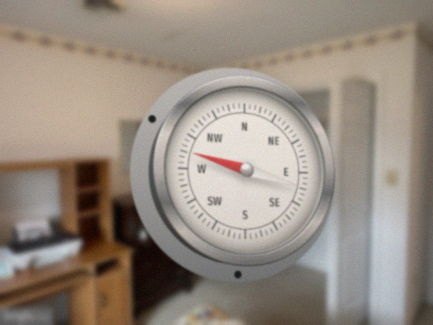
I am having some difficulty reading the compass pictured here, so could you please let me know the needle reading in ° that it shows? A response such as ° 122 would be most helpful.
° 285
